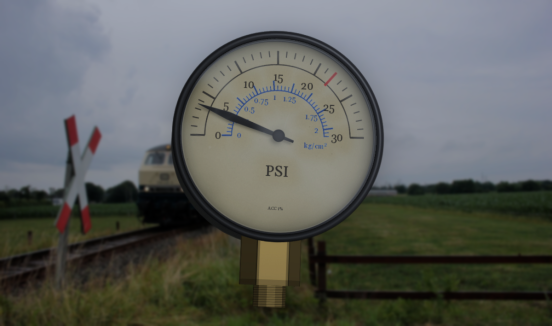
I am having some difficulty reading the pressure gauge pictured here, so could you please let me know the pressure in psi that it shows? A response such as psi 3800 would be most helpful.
psi 3.5
